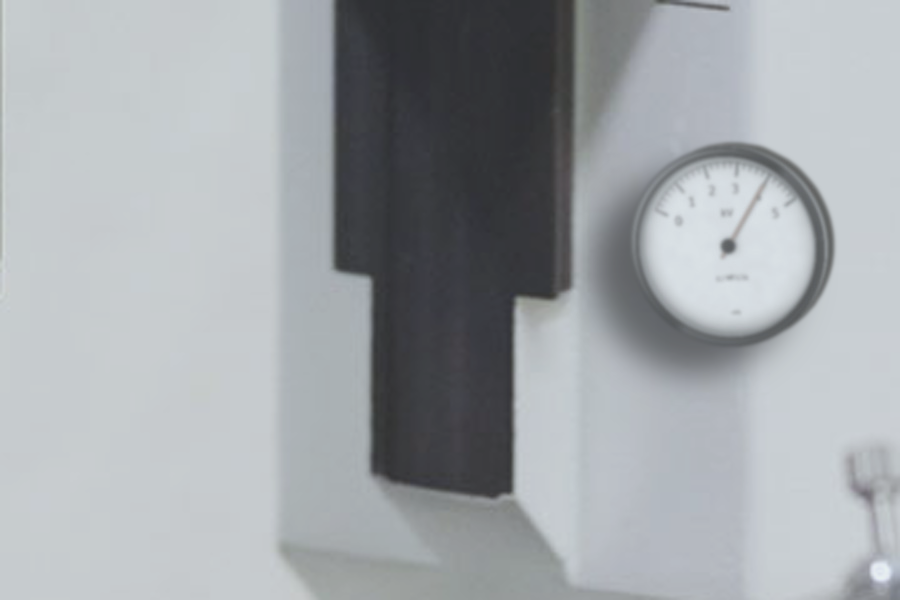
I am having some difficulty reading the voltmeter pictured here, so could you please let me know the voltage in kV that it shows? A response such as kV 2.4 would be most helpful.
kV 4
